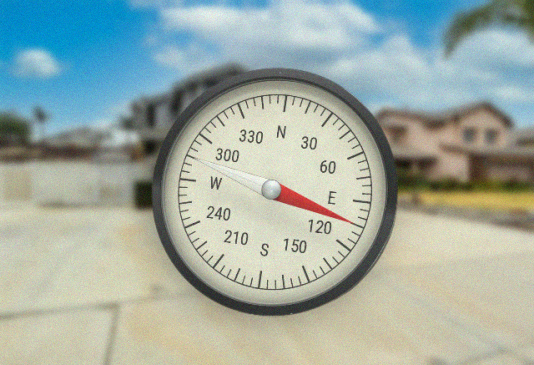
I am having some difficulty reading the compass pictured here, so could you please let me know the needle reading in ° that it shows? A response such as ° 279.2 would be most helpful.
° 105
